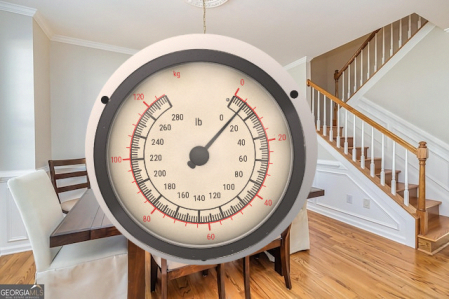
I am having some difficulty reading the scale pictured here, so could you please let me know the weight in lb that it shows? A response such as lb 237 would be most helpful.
lb 10
